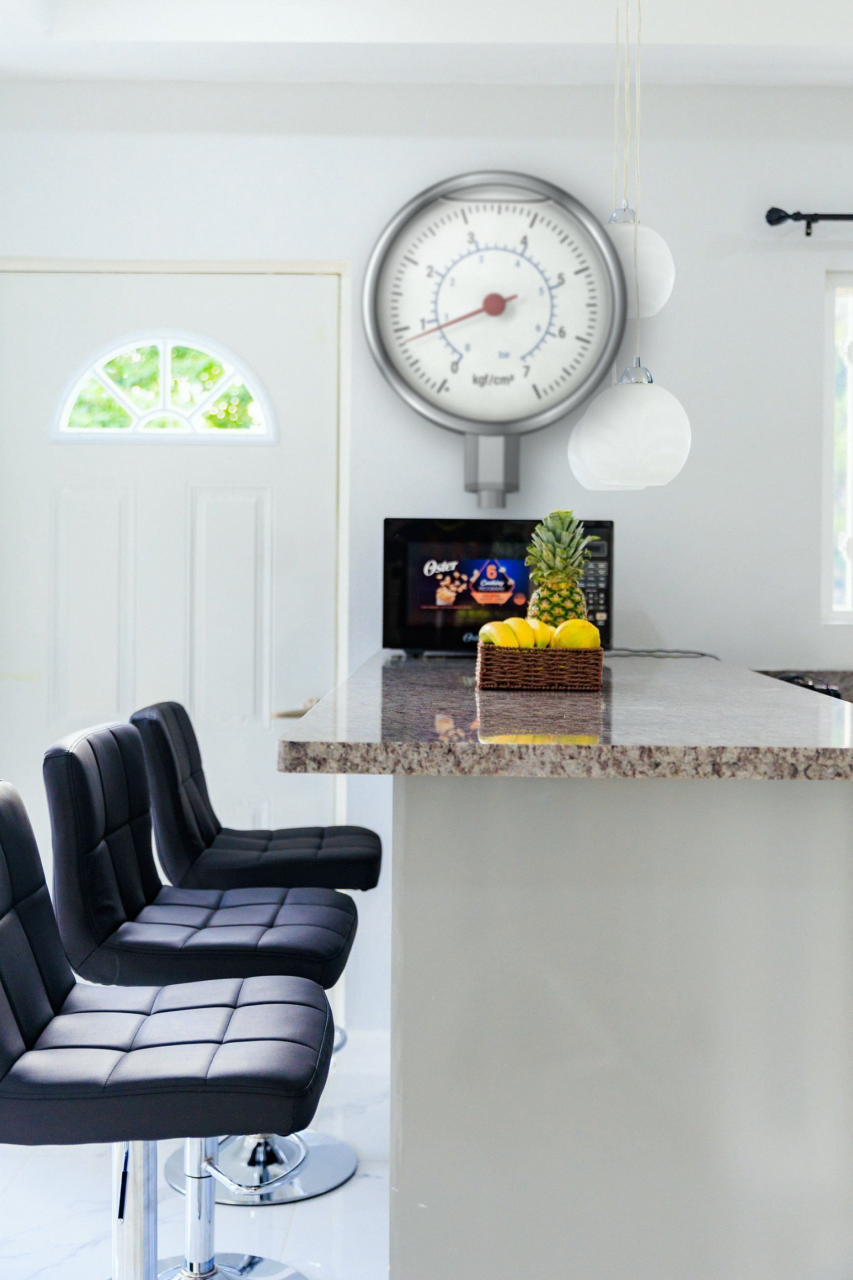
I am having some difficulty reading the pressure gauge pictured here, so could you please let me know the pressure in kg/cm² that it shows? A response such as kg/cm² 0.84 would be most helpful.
kg/cm² 0.8
